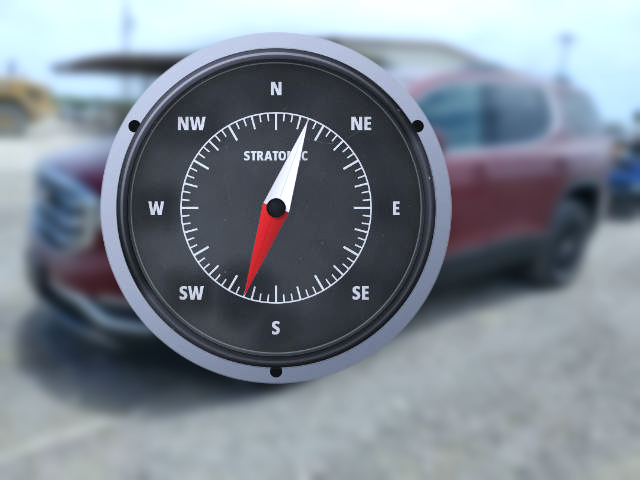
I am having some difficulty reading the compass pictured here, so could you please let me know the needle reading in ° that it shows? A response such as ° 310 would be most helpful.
° 200
